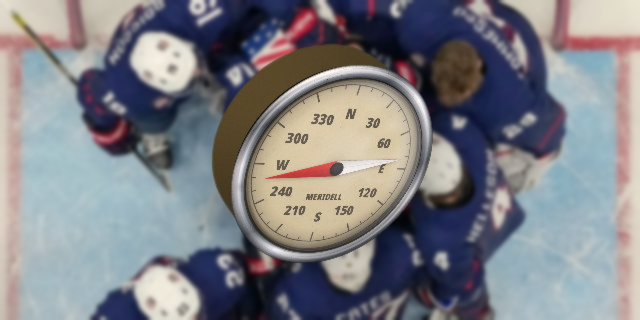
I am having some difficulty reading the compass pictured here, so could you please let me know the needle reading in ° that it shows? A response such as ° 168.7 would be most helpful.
° 260
